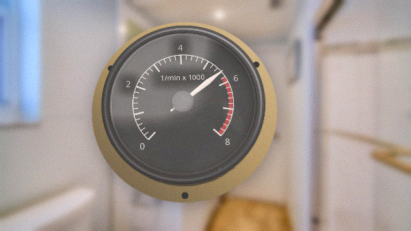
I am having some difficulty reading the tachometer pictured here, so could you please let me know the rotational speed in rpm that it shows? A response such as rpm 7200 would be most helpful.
rpm 5600
